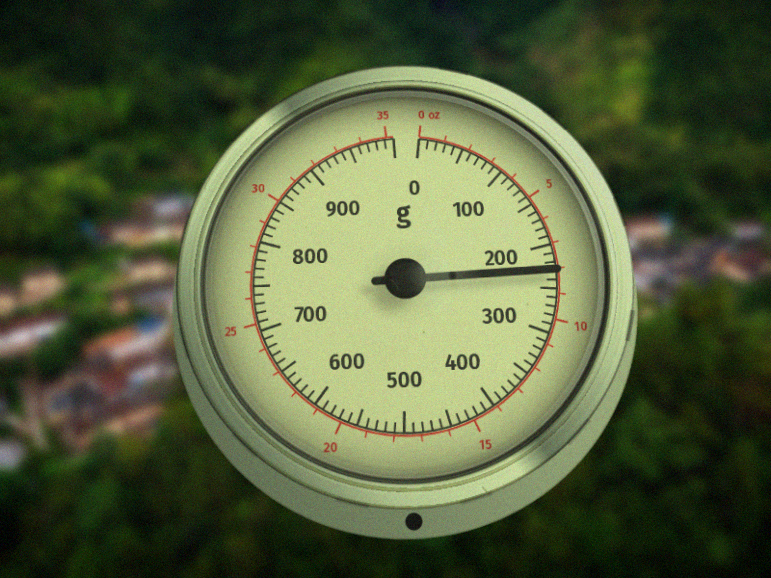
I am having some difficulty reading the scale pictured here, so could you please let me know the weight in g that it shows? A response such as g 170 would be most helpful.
g 230
